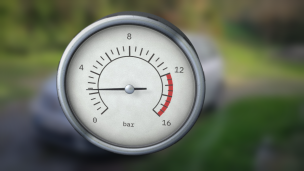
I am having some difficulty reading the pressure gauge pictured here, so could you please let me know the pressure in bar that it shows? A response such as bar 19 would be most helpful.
bar 2.5
